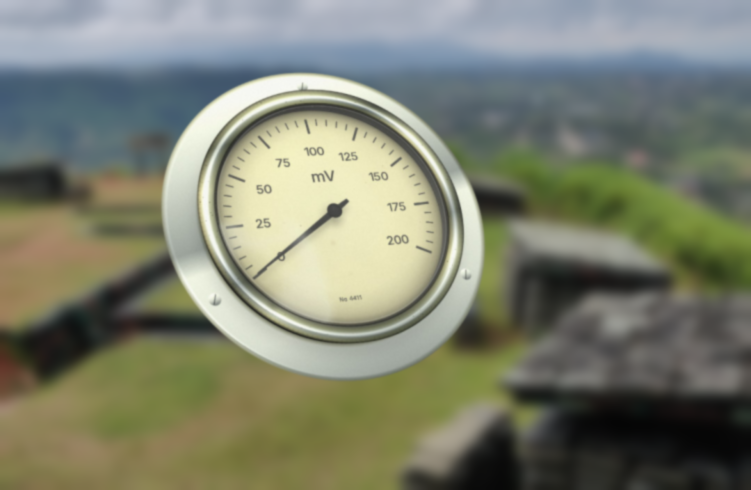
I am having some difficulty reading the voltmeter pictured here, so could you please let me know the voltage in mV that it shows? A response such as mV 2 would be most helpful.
mV 0
